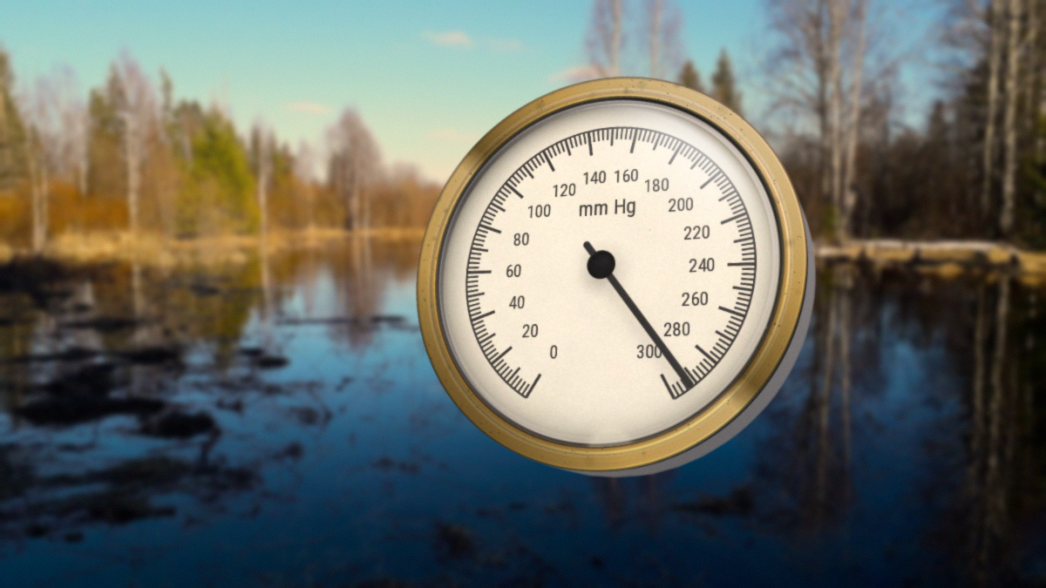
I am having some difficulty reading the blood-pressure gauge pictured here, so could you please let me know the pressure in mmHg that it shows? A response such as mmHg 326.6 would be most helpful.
mmHg 292
